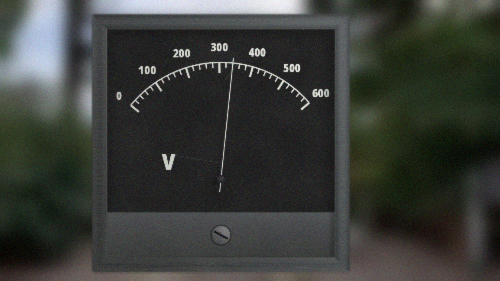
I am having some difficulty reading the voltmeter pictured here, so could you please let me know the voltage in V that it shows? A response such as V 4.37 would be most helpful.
V 340
